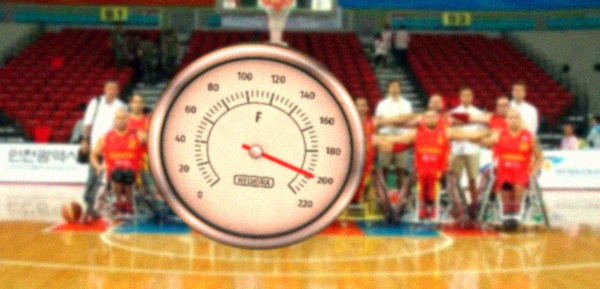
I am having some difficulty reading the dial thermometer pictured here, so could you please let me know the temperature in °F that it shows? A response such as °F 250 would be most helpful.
°F 200
